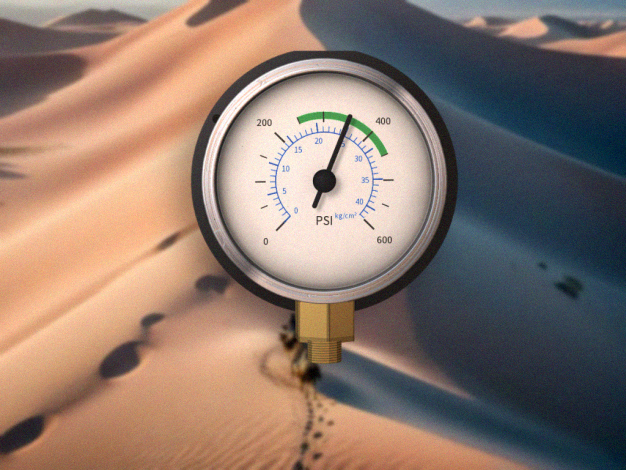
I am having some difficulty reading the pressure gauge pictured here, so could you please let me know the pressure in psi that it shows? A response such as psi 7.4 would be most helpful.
psi 350
